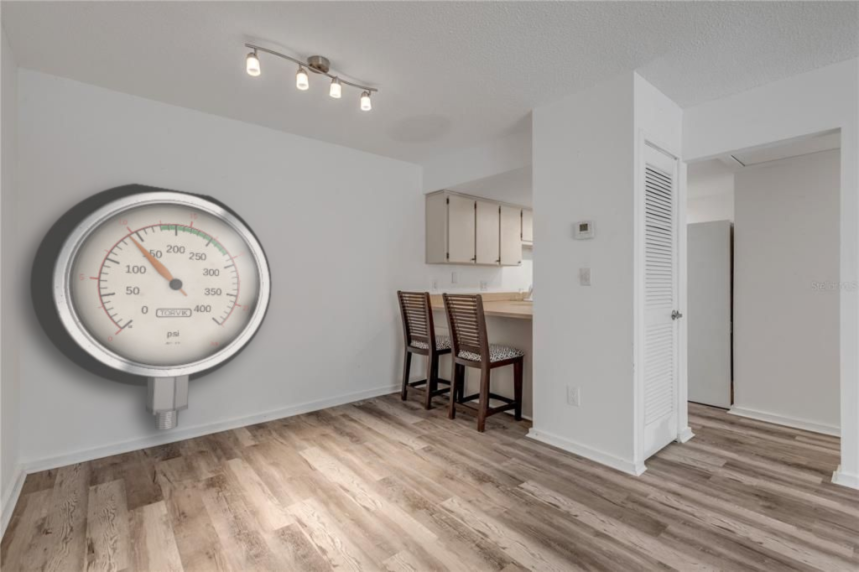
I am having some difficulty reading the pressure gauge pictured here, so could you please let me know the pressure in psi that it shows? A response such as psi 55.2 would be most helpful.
psi 140
